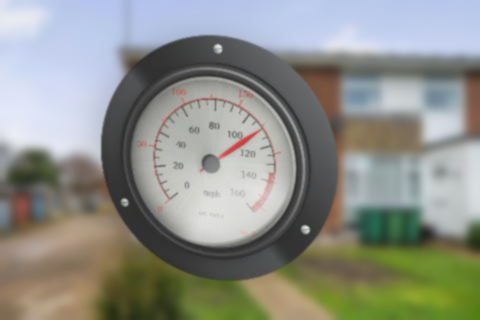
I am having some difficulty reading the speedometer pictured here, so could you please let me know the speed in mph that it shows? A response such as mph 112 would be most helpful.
mph 110
